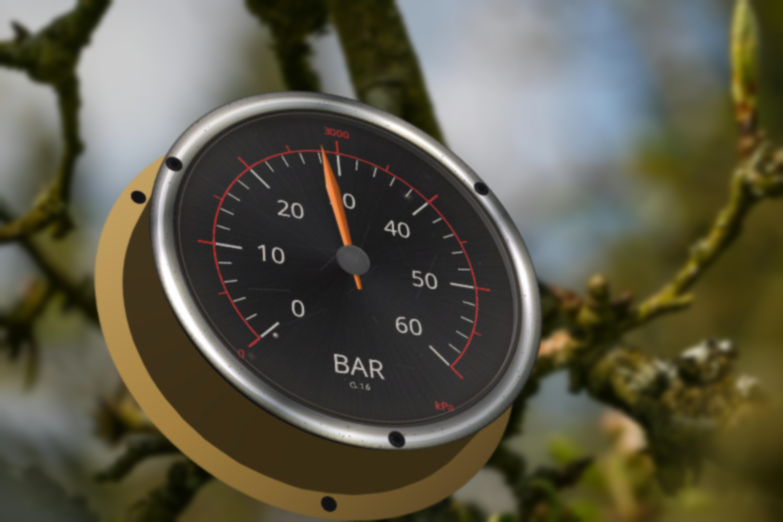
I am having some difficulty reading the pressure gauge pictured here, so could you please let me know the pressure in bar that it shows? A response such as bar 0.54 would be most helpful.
bar 28
